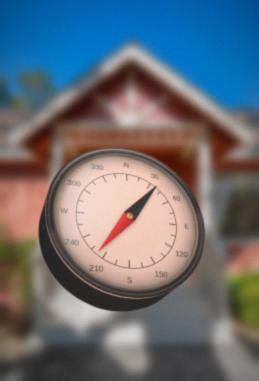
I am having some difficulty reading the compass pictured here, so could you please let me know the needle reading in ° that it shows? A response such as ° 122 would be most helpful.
° 217.5
